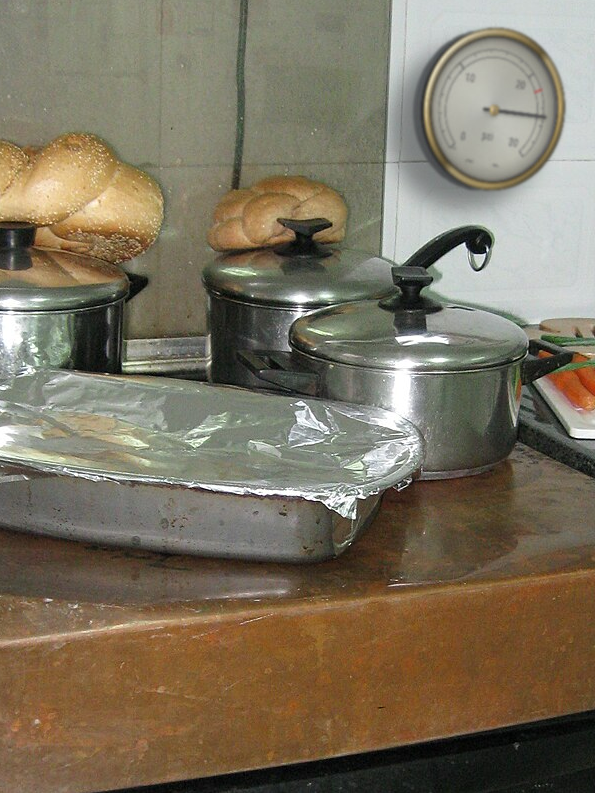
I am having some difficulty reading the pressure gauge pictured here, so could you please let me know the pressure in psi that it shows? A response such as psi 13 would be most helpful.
psi 25
